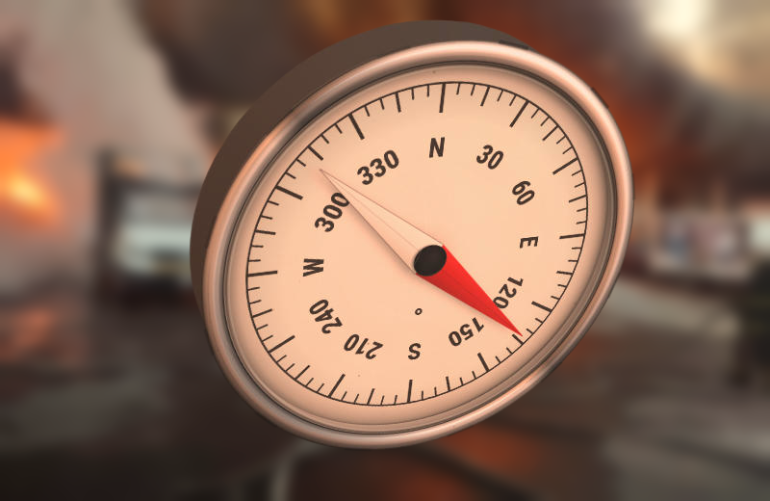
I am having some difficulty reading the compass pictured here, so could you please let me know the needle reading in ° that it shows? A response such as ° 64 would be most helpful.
° 132.5
